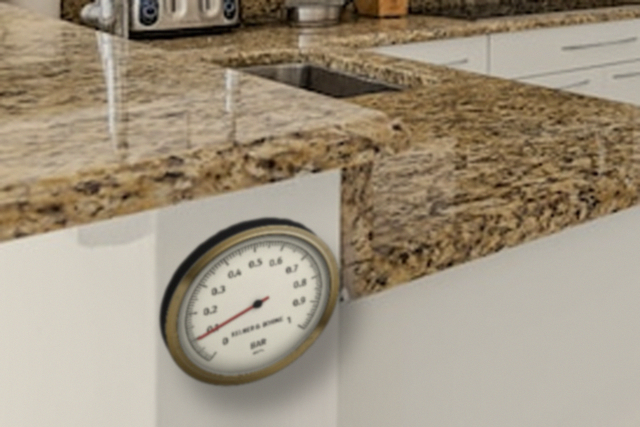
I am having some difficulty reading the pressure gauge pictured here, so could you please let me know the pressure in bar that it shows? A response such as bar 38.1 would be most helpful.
bar 0.1
